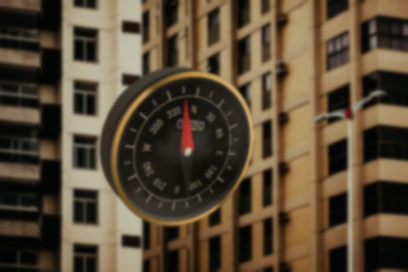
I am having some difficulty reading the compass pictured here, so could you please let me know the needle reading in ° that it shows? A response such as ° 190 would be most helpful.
° 345
